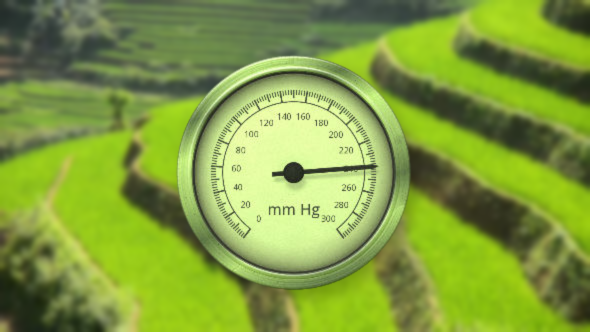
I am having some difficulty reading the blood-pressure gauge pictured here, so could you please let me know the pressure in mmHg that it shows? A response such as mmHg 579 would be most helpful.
mmHg 240
